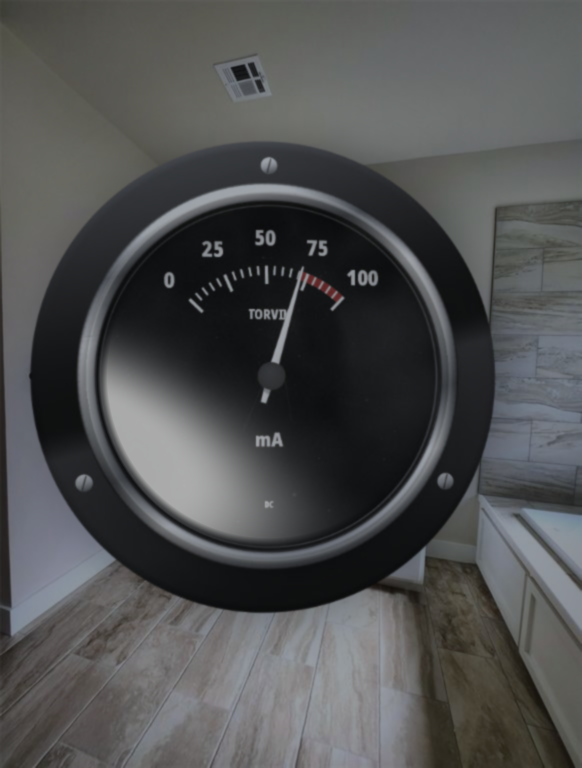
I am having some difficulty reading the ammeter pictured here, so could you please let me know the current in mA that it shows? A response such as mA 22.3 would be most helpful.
mA 70
